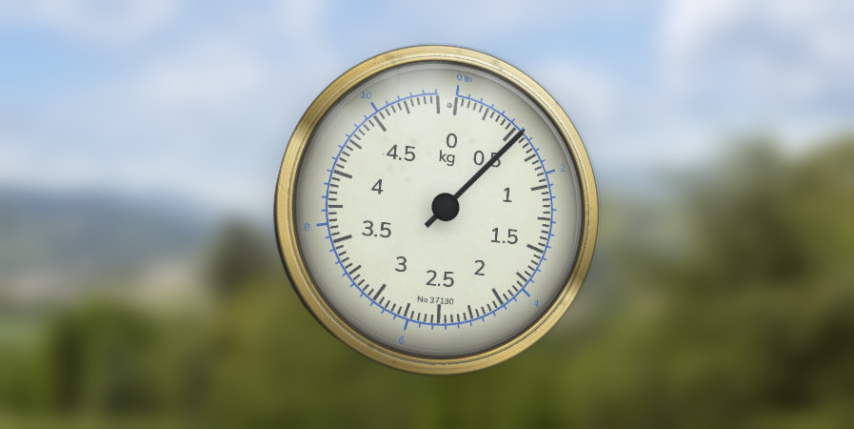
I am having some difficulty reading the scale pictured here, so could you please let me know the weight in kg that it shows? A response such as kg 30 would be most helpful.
kg 0.55
